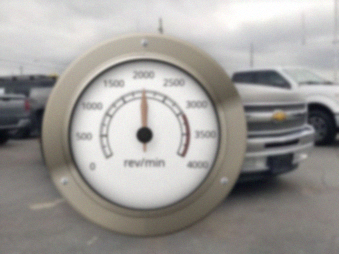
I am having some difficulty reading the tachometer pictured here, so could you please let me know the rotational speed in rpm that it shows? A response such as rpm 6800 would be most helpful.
rpm 2000
